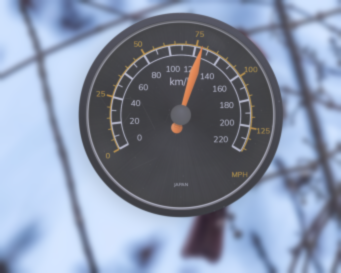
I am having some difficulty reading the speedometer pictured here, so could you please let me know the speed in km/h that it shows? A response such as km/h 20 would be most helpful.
km/h 125
